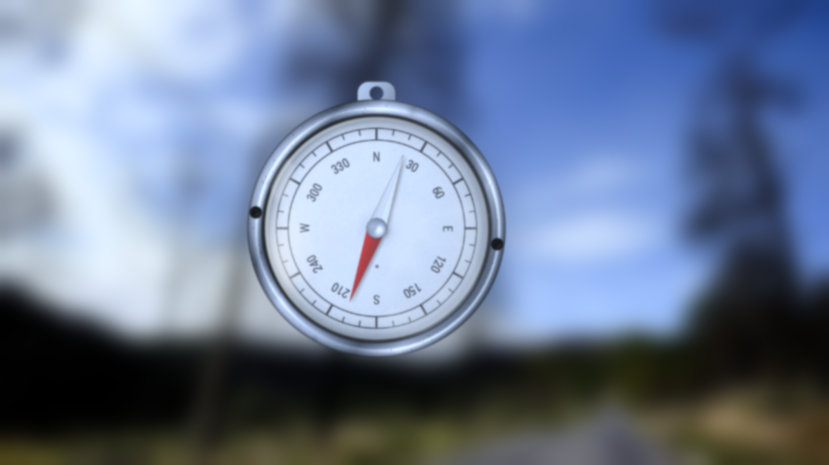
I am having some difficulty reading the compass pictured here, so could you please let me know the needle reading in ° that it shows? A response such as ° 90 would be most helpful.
° 200
